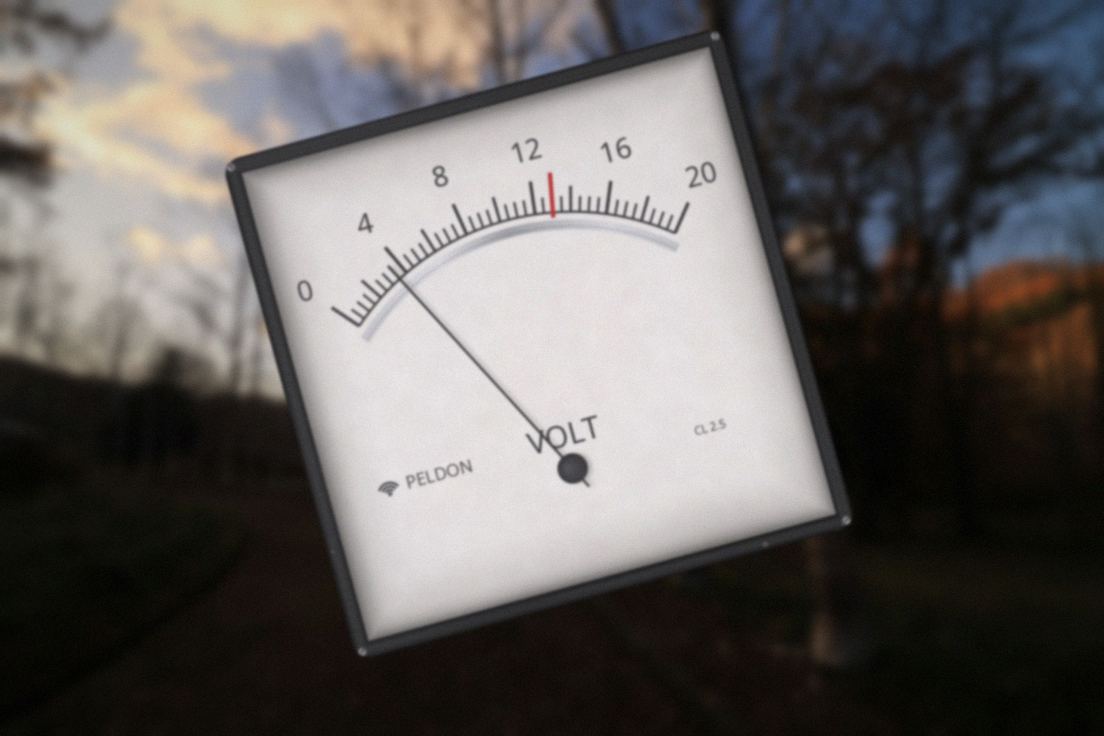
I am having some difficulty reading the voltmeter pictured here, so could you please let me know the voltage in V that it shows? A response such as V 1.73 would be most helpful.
V 3.5
